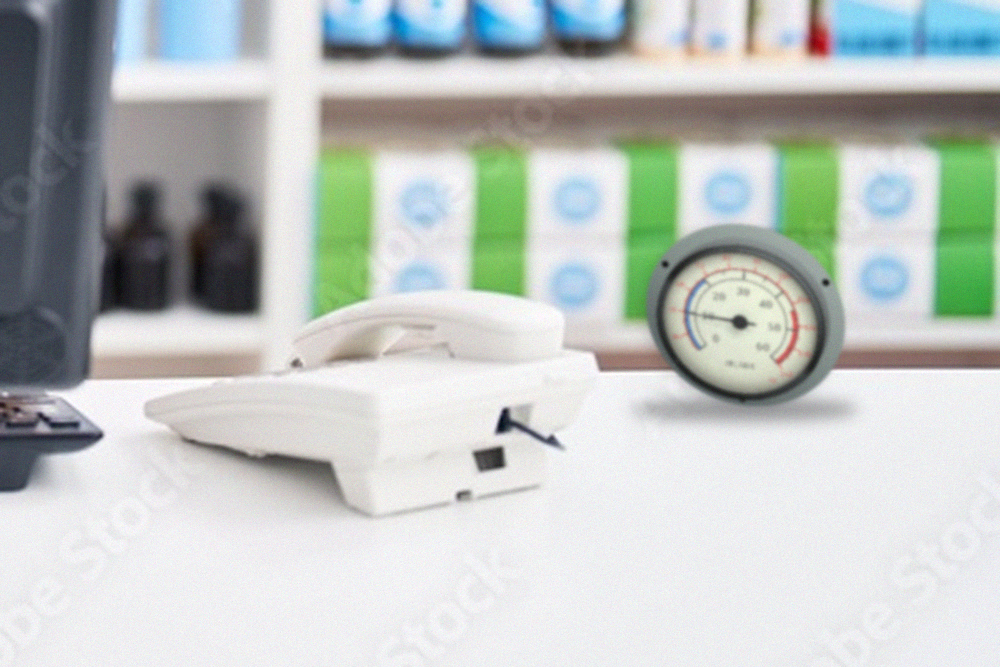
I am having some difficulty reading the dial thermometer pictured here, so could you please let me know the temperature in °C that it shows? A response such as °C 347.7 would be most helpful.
°C 10
